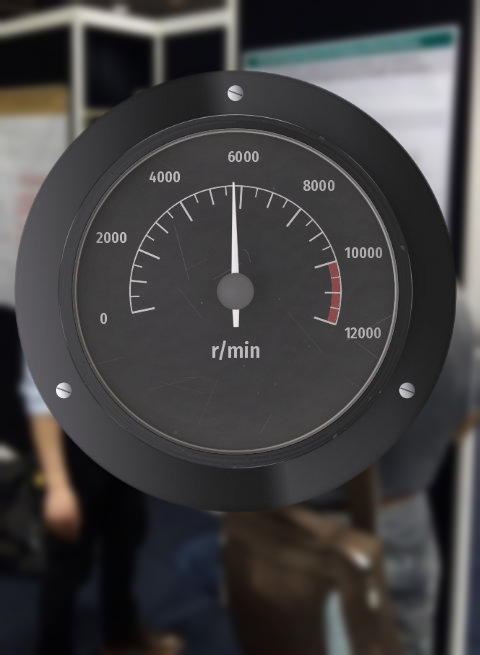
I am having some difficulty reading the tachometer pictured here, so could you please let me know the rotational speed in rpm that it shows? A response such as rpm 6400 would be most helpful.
rpm 5750
